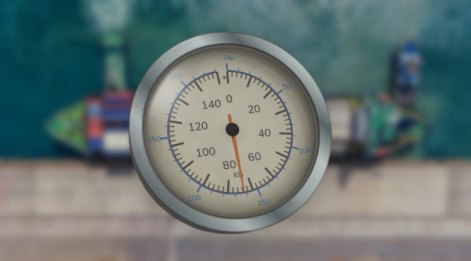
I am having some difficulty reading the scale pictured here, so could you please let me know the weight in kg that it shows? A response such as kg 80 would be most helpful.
kg 74
